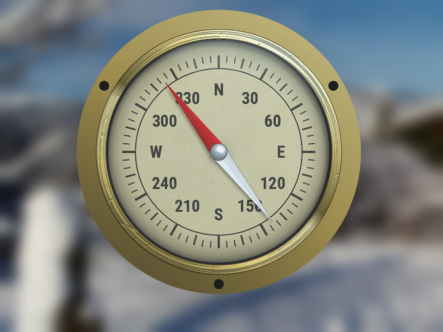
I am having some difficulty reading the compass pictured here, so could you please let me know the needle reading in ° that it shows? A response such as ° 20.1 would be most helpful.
° 322.5
